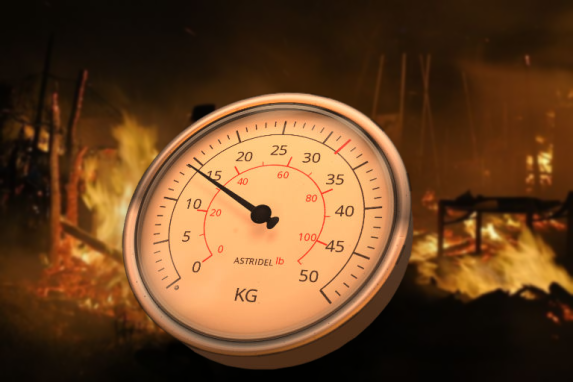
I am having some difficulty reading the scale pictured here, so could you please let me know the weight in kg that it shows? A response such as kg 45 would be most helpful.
kg 14
